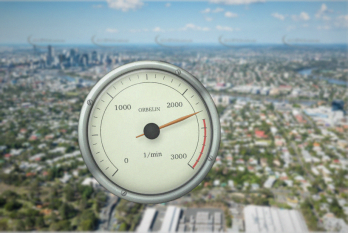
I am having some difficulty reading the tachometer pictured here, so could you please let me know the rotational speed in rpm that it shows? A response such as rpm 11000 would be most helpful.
rpm 2300
